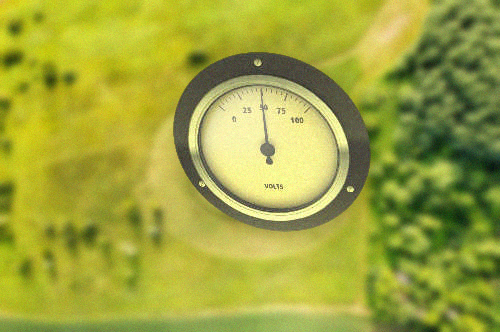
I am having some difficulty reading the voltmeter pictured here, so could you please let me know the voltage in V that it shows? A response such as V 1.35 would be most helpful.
V 50
